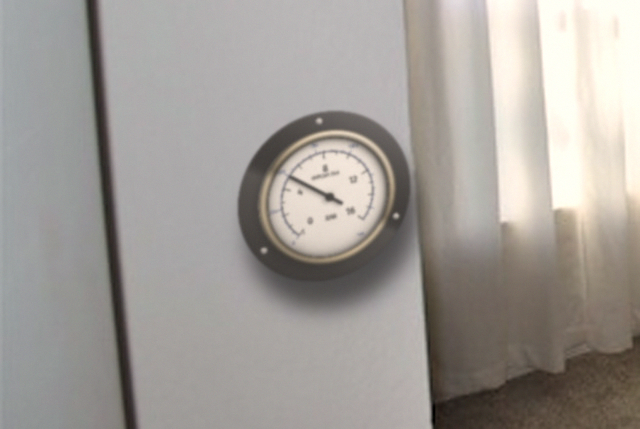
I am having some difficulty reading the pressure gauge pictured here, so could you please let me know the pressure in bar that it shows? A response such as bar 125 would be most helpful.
bar 5
